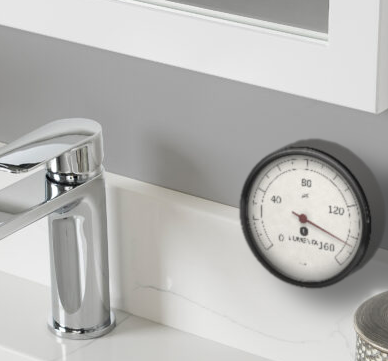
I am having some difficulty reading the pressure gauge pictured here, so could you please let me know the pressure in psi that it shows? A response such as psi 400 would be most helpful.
psi 145
